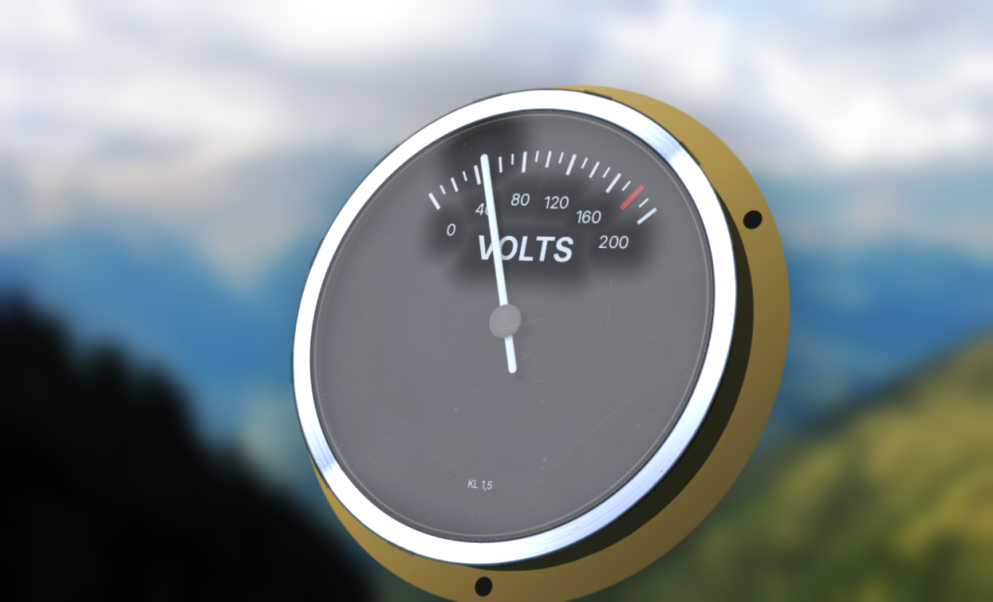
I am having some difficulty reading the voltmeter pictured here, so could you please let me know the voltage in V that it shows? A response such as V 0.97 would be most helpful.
V 50
